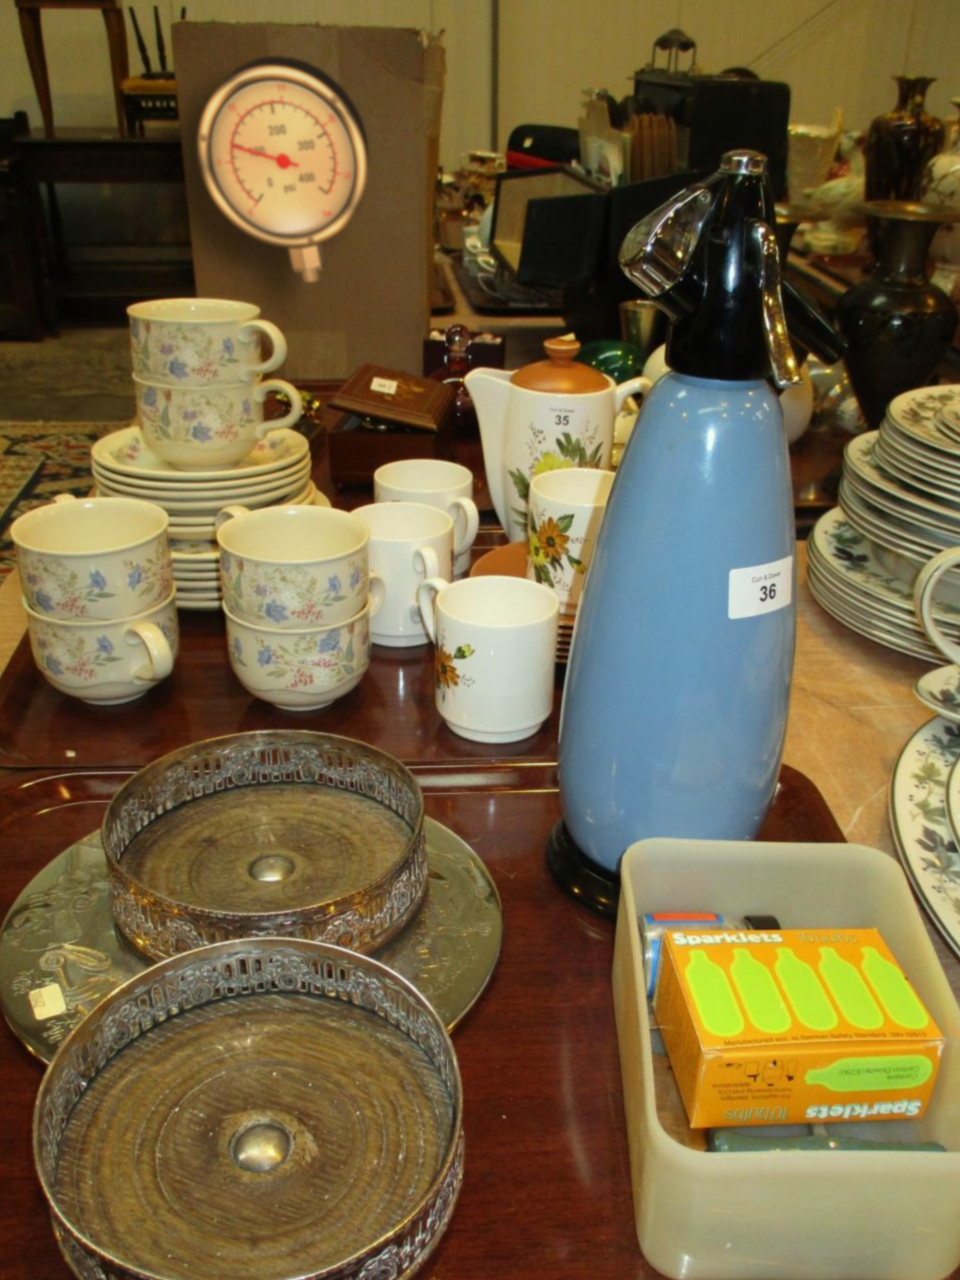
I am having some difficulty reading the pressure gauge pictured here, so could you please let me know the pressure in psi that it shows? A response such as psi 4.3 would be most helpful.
psi 100
